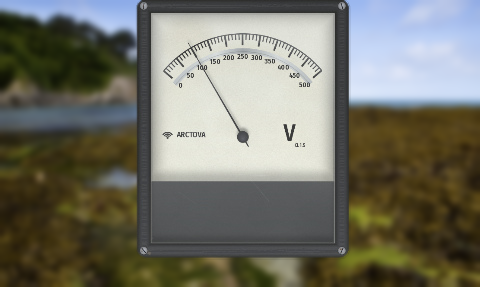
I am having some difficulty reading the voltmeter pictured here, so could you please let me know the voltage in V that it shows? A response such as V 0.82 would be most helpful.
V 100
